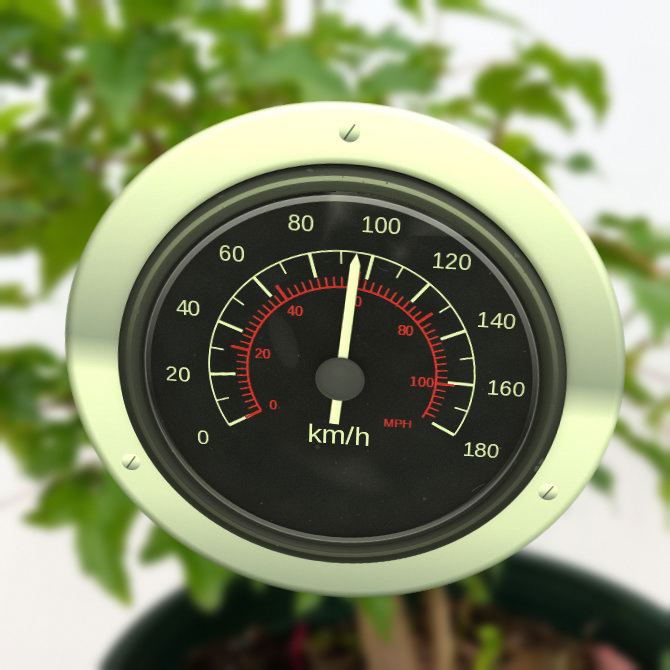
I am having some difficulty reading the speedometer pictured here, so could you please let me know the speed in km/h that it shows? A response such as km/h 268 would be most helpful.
km/h 95
